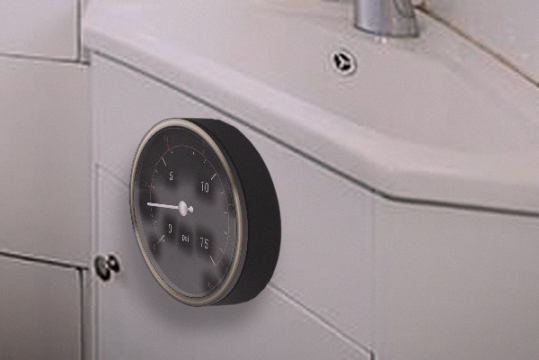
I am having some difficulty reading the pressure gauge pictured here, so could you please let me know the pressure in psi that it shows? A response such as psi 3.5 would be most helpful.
psi 2
